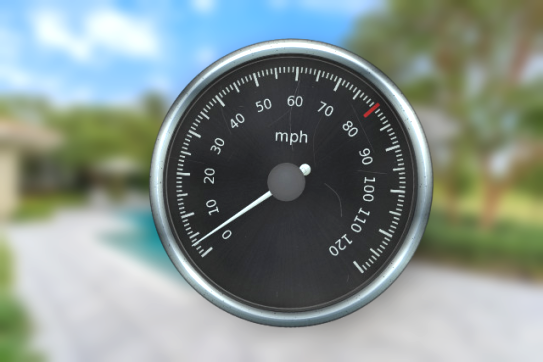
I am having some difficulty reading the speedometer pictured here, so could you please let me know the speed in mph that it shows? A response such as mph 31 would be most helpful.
mph 3
